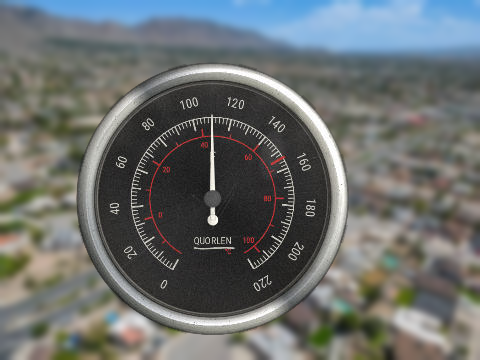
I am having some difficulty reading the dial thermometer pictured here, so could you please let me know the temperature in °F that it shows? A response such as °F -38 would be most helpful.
°F 110
